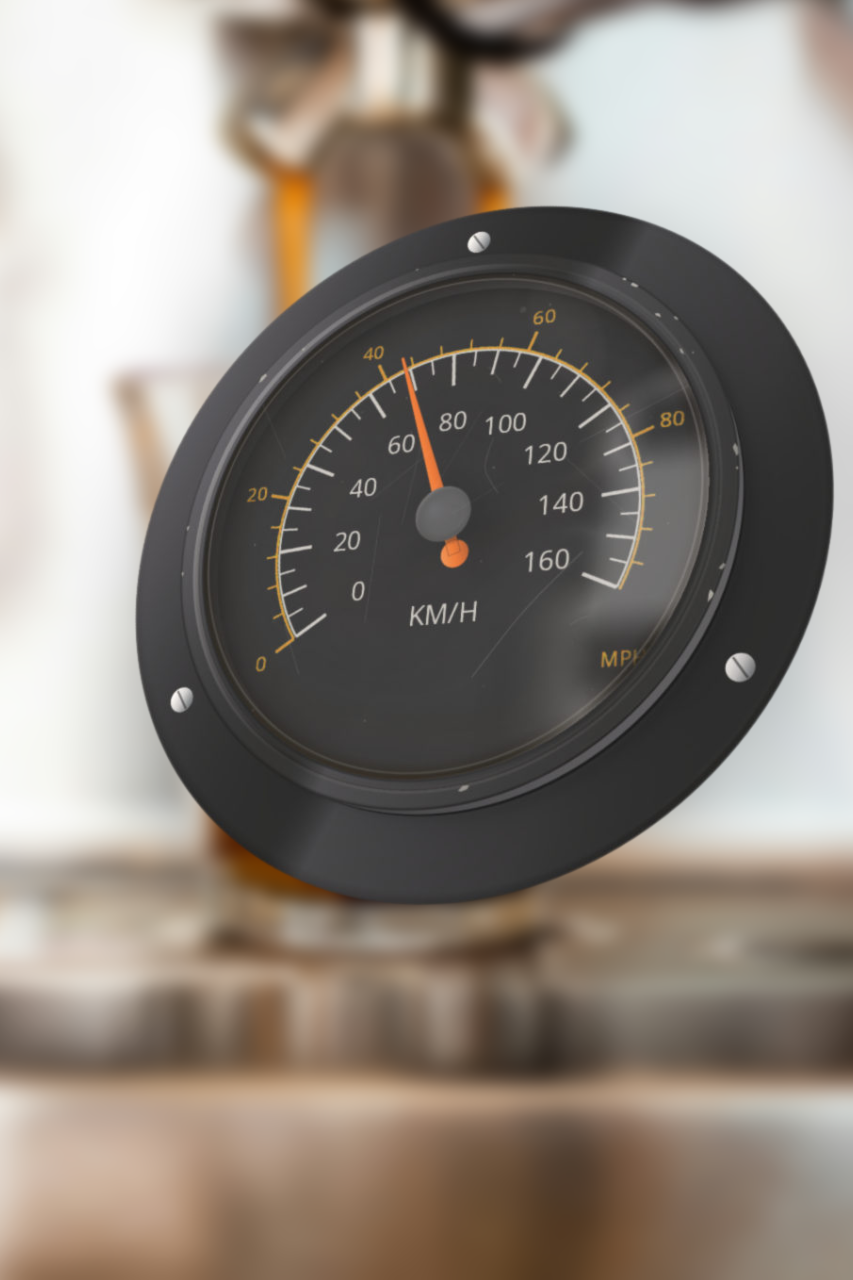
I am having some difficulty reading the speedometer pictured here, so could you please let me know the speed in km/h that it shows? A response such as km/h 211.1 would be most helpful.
km/h 70
